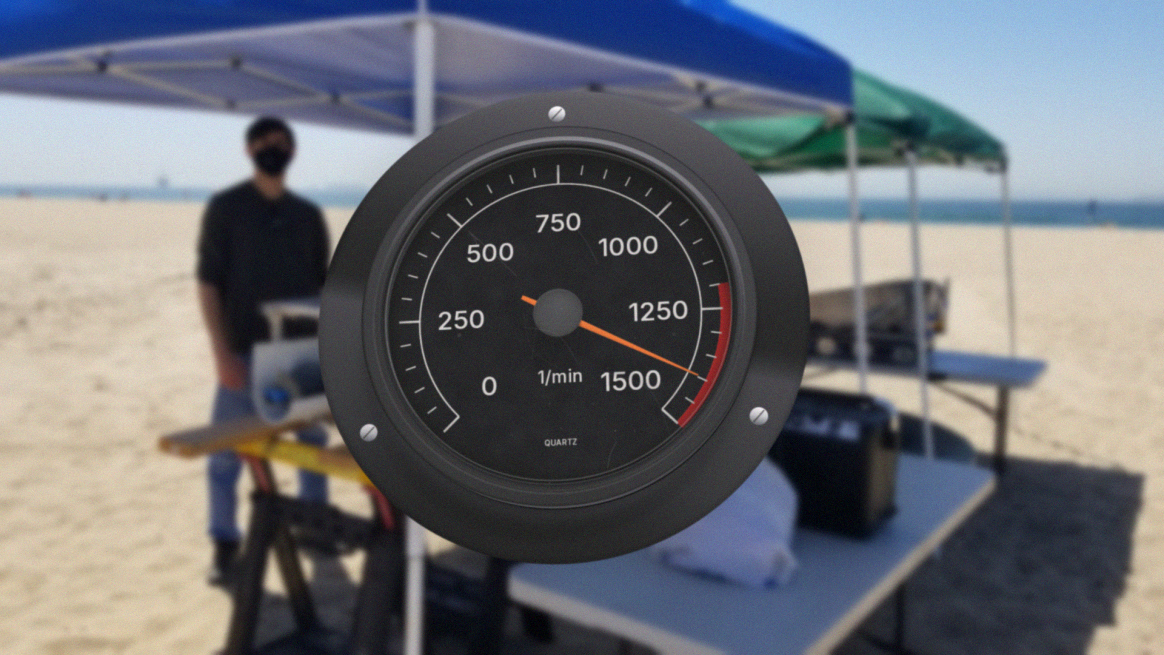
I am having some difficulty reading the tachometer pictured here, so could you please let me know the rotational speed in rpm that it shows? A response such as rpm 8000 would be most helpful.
rpm 1400
